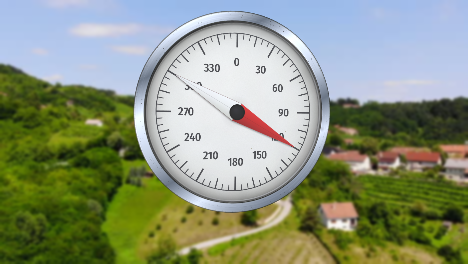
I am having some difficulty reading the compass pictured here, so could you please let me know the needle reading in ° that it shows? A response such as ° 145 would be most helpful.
° 120
